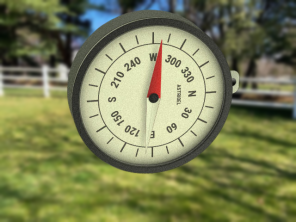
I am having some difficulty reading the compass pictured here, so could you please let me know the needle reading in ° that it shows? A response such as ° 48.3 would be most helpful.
° 277.5
